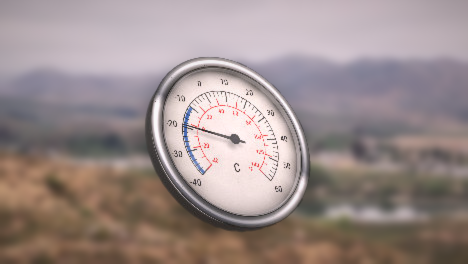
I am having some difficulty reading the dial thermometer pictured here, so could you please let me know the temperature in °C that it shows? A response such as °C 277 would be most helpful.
°C -20
